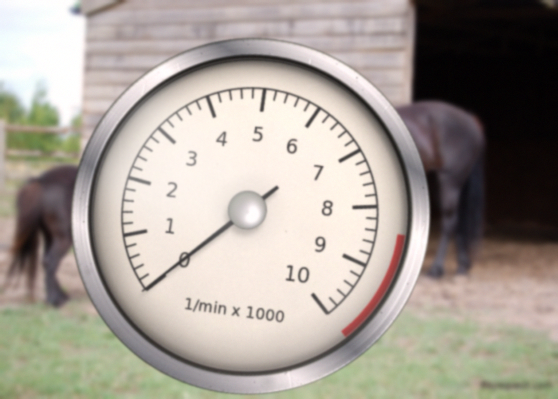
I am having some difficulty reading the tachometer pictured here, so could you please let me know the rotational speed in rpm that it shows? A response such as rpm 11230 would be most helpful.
rpm 0
